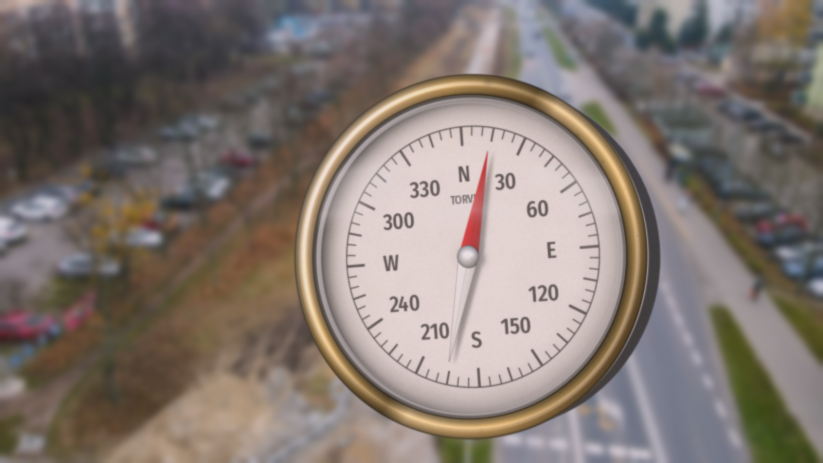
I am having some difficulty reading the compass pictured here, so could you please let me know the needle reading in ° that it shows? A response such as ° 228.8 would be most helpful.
° 15
